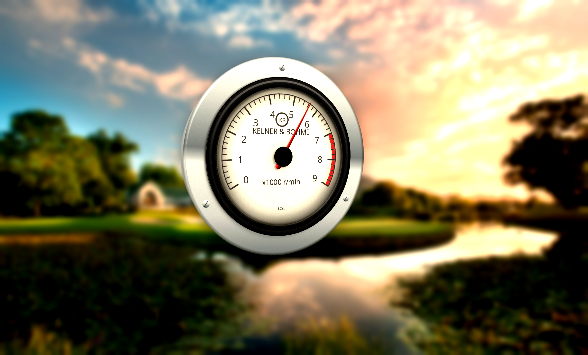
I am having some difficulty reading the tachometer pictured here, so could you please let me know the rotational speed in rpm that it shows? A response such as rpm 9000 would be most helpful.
rpm 5600
